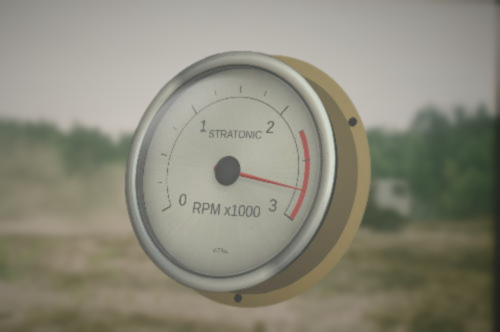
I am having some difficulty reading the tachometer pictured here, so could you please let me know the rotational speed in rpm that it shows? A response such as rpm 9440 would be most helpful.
rpm 2750
